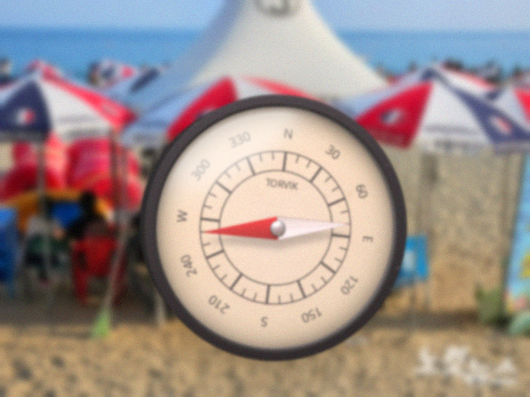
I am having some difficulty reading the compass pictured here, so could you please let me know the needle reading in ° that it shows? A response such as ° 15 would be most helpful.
° 260
